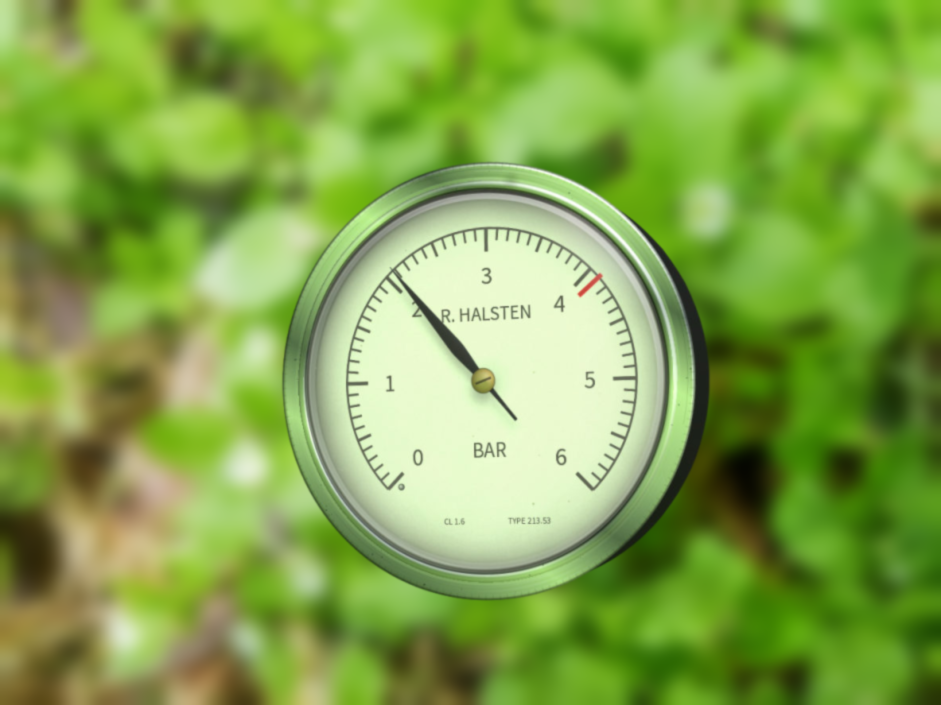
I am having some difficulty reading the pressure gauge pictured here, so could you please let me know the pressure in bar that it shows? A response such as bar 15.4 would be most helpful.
bar 2.1
